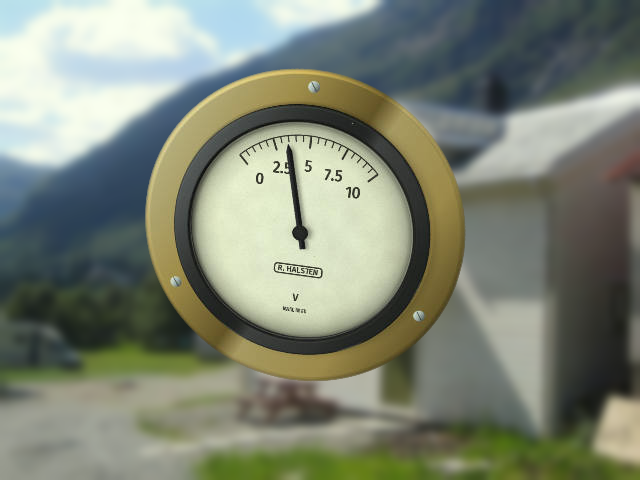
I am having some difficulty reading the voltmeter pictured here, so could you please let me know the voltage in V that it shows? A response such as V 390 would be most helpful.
V 3.5
